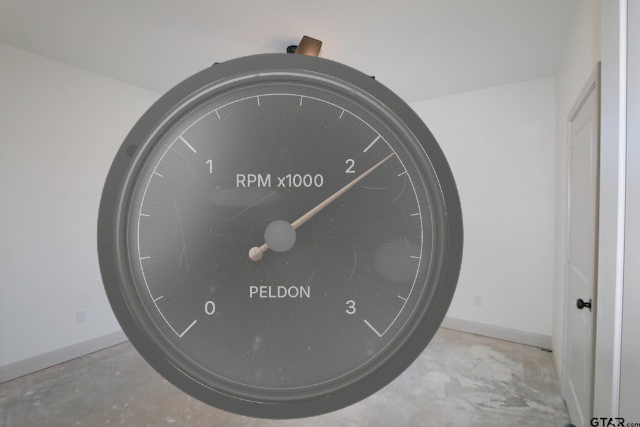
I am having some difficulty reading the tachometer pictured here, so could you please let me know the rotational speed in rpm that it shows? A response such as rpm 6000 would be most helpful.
rpm 2100
